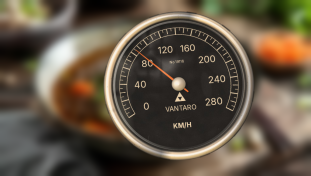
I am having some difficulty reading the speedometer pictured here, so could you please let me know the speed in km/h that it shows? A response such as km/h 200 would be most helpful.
km/h 85
